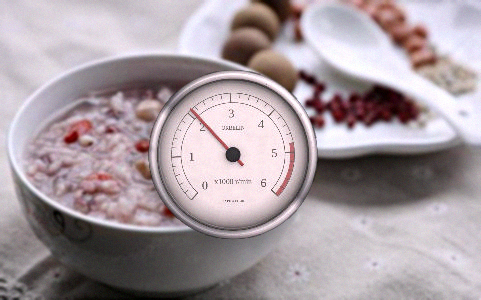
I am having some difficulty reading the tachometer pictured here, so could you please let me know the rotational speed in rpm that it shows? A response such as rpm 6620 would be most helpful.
rpm 2100
